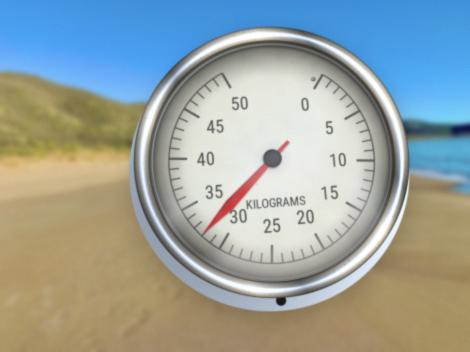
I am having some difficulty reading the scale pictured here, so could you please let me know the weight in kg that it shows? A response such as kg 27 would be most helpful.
kg 32
